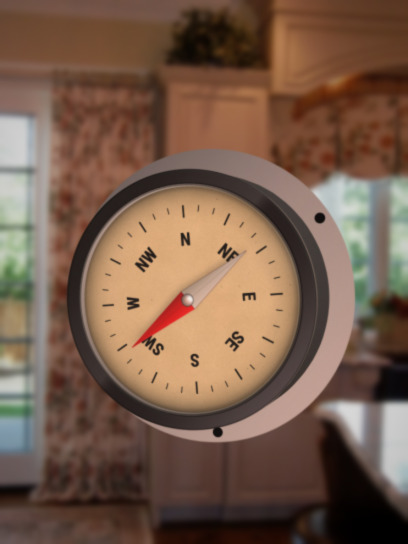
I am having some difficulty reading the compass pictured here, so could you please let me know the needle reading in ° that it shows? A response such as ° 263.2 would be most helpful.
° 235
